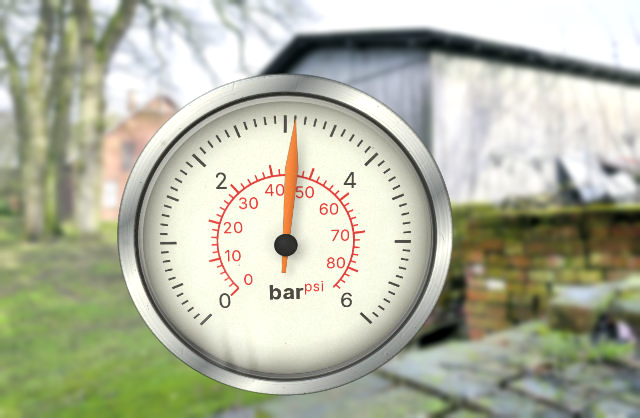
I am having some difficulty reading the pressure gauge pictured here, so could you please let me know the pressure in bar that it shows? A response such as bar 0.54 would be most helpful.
bar 3.1
